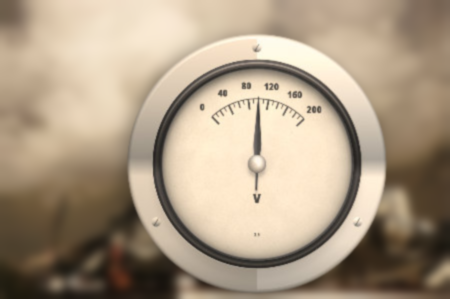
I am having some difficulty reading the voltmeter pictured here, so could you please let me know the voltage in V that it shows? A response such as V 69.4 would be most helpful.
V 100
